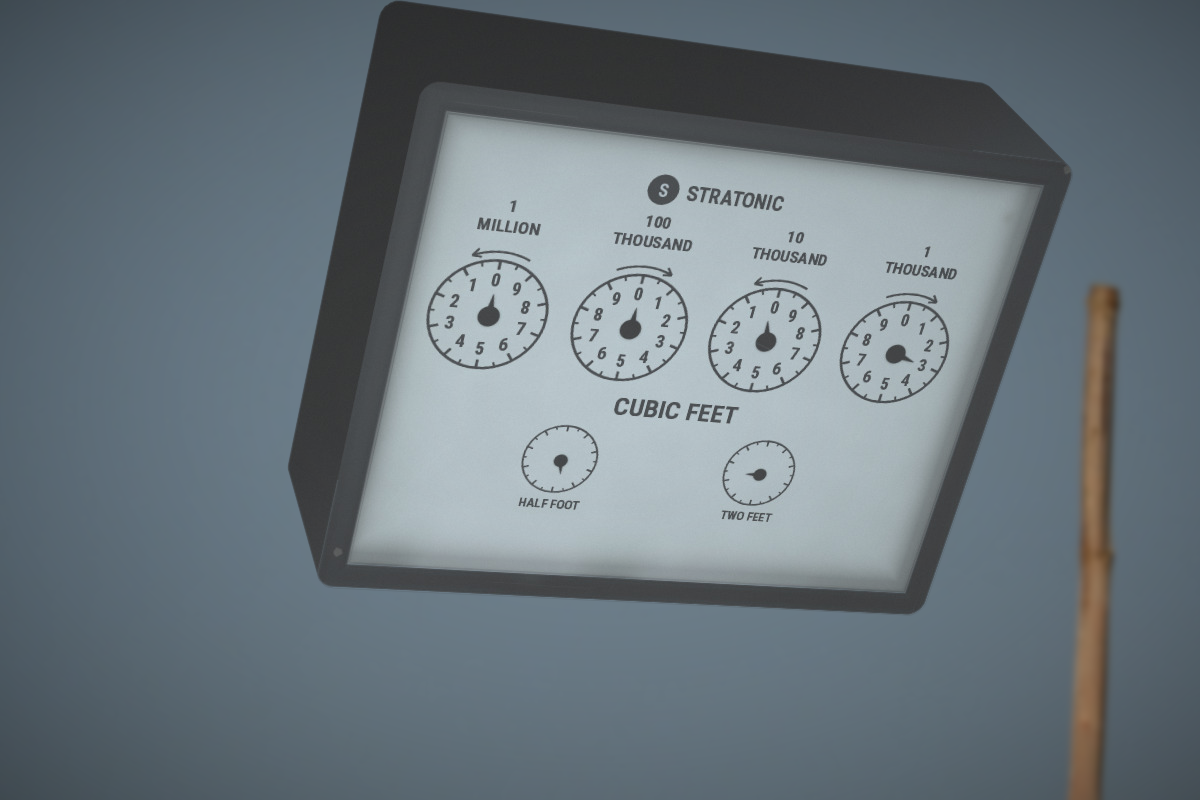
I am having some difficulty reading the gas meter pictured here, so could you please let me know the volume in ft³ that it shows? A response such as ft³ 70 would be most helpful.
ft³ 300
